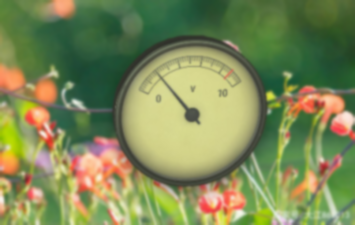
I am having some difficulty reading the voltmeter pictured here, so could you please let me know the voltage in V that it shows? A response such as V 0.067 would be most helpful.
V 2
